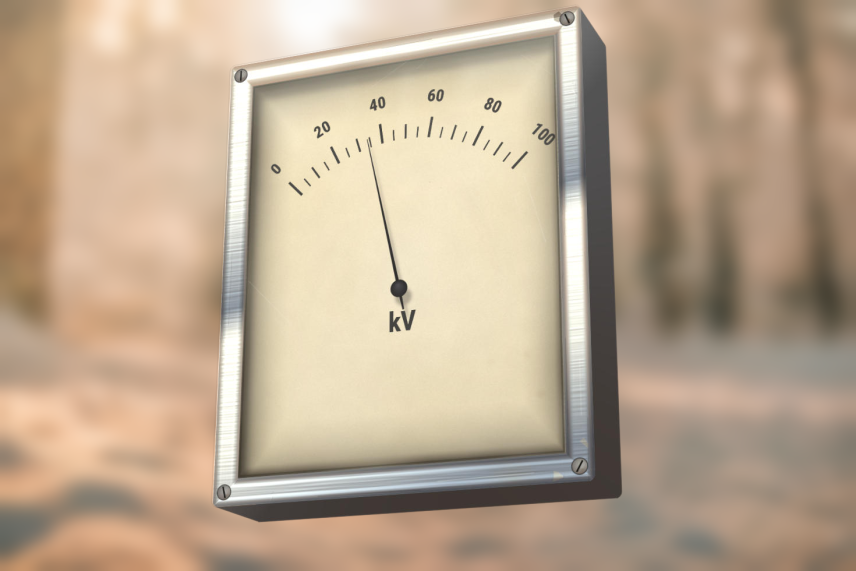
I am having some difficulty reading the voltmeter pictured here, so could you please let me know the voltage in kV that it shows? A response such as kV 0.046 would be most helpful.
kV 35
